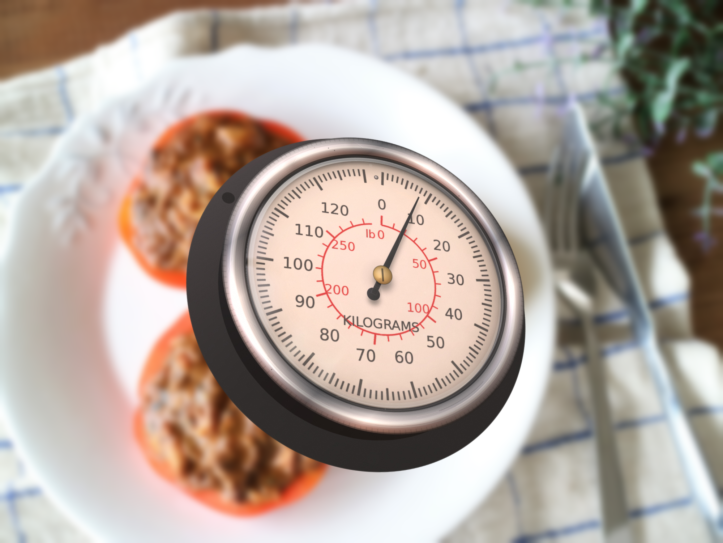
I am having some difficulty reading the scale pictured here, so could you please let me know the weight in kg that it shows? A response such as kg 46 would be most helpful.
kg 8
